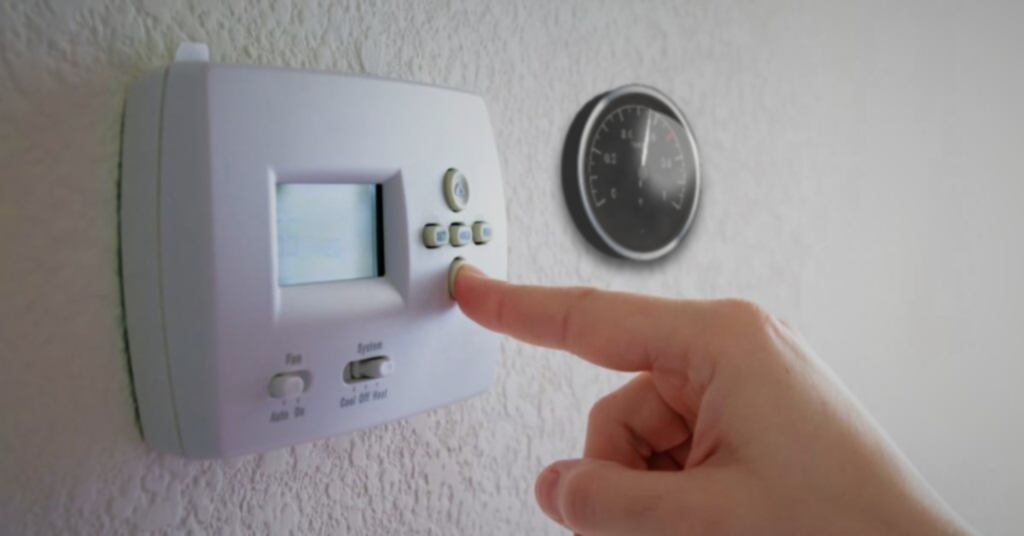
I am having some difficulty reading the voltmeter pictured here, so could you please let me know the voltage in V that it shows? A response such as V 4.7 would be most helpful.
V 0.55
